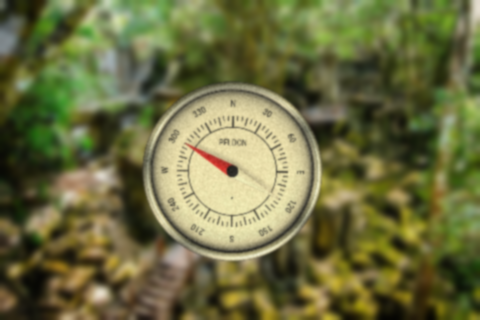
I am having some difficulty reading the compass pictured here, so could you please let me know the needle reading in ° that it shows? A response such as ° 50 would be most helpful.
° 300
